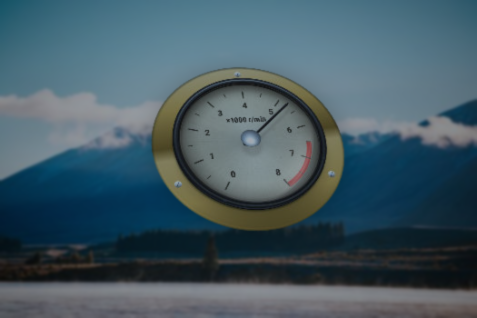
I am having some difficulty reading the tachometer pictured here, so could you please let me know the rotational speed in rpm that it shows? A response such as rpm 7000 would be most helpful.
rpm 5250
